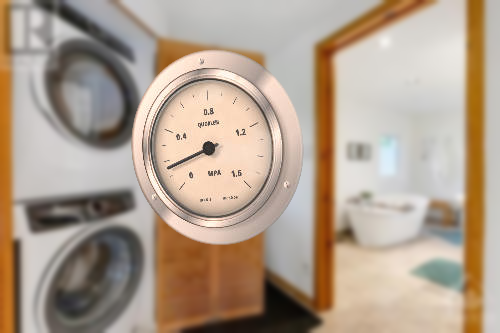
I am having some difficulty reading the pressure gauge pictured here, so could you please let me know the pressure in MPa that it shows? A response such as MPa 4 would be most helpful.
MPa 0.15
